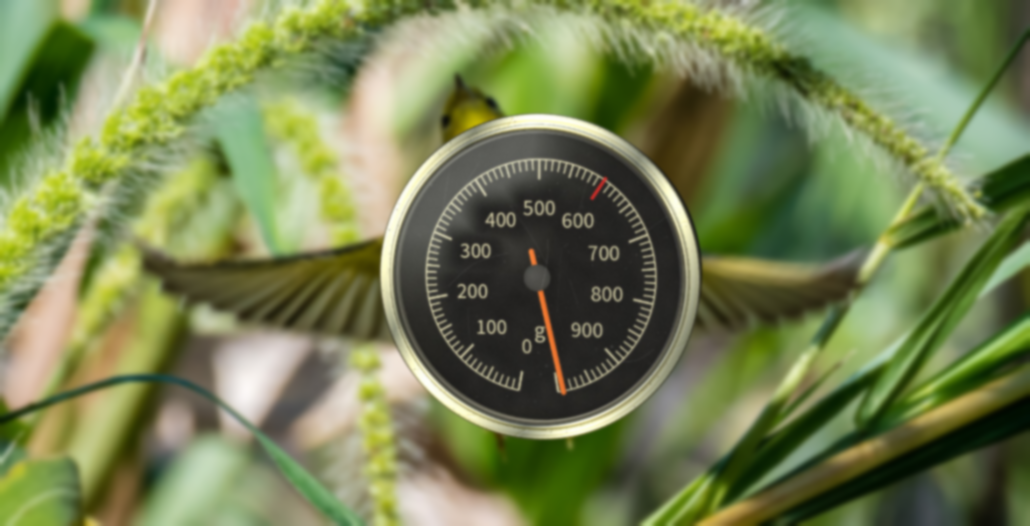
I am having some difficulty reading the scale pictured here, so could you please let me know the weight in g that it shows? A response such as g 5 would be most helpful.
g 990
